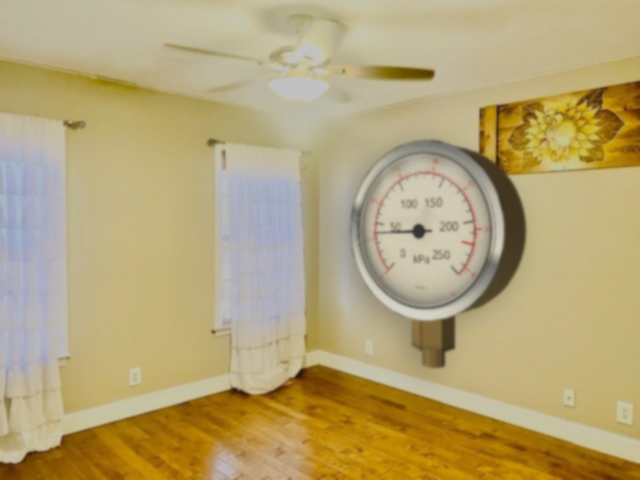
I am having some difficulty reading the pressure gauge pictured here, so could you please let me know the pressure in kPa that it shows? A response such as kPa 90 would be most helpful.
kPa 40
